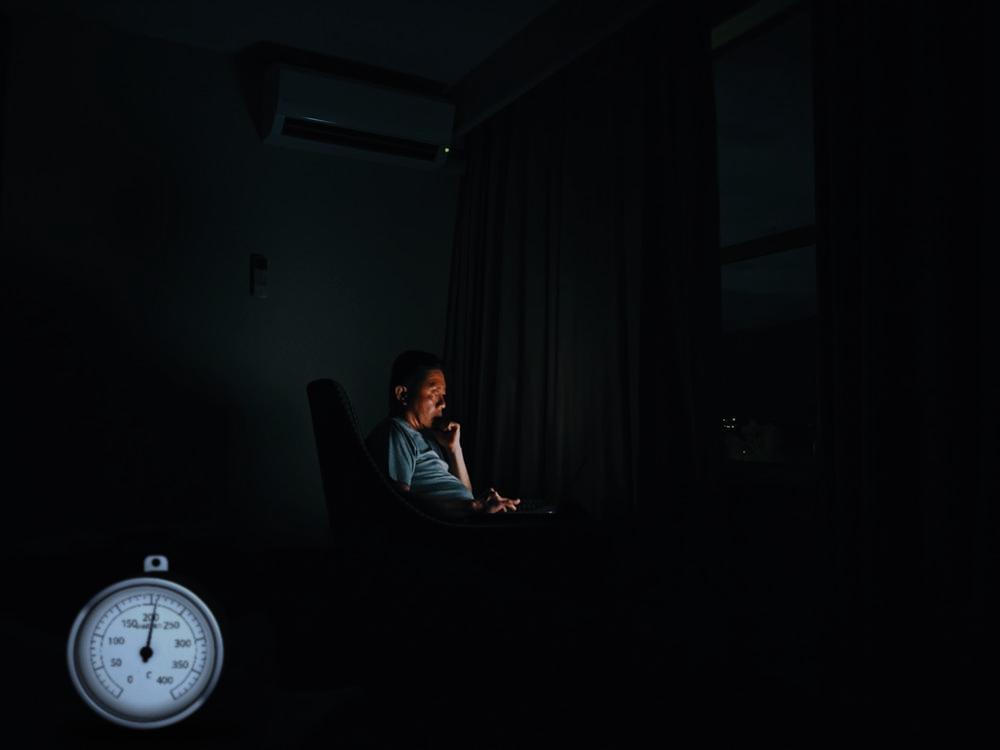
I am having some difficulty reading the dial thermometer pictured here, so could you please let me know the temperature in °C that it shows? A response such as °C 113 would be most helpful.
°C 210
